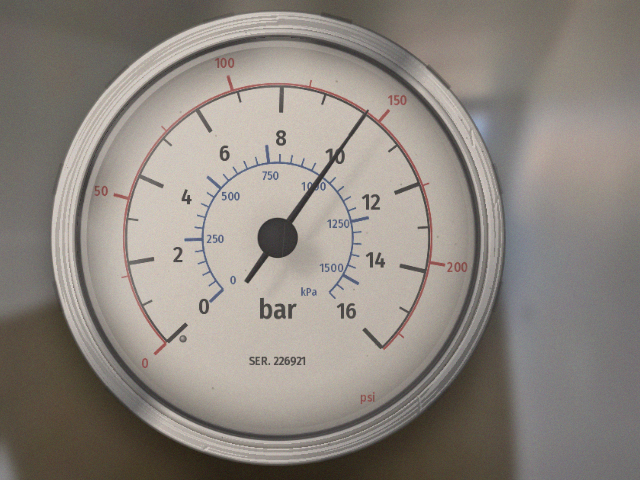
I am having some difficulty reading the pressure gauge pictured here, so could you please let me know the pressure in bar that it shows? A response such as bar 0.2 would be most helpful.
bar 10
